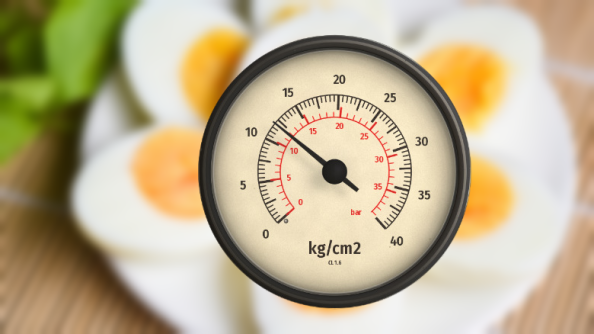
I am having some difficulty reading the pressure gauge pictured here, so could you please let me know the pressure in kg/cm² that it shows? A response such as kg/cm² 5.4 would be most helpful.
kg/cm² 12
